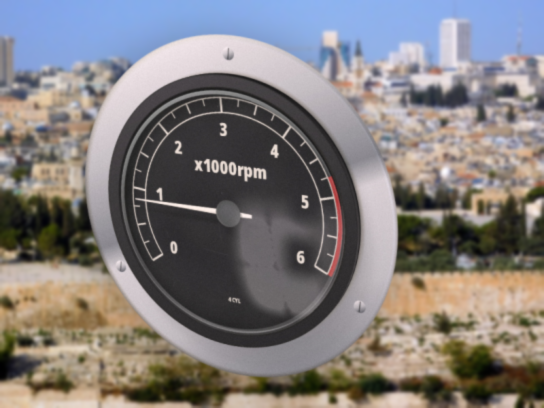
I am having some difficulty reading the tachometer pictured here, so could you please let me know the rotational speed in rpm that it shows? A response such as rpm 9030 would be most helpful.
rpm 875
